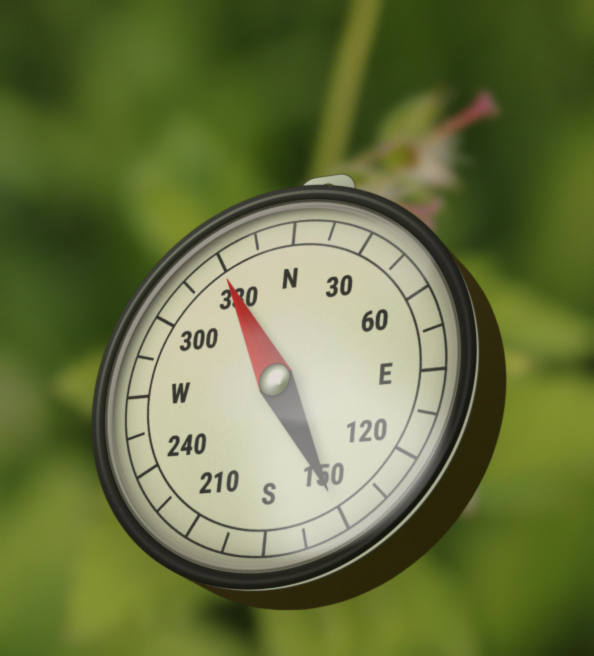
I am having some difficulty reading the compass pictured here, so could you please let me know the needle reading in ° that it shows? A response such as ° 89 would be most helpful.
° 330
